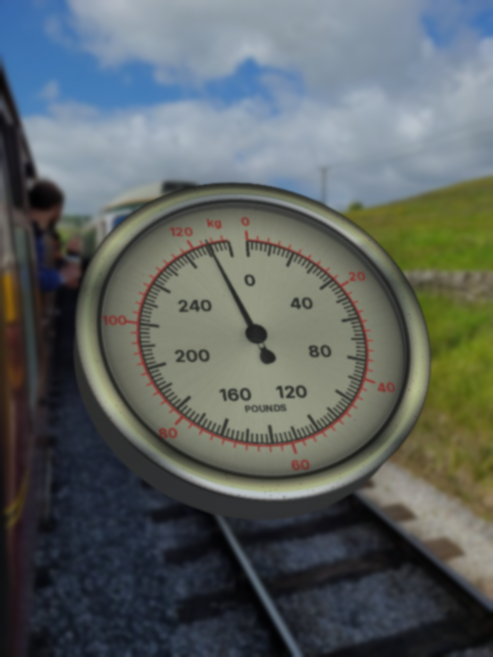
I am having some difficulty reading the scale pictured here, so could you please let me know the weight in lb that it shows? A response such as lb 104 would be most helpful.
lb 270
